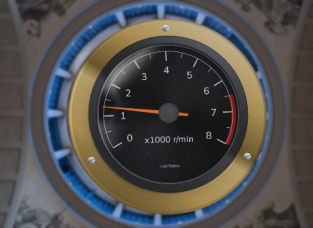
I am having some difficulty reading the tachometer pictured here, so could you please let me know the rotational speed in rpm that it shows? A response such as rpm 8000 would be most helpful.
rpm 1250
